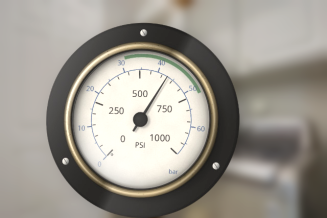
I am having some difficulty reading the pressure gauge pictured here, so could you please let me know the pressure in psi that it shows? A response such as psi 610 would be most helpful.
psi 625
